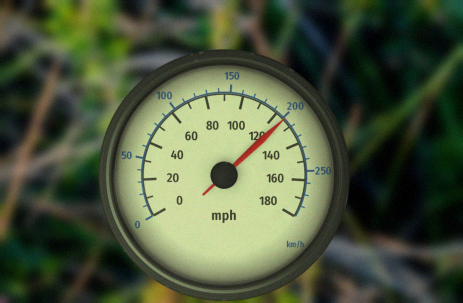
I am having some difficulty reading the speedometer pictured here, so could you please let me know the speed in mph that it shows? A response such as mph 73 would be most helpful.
mph 125
